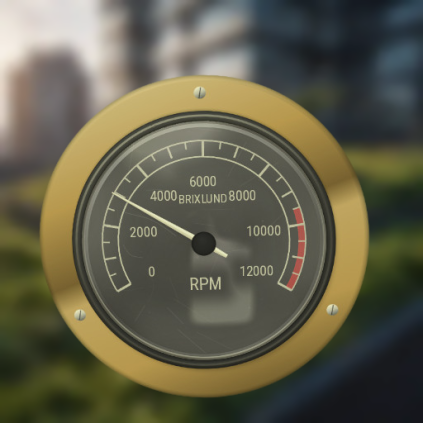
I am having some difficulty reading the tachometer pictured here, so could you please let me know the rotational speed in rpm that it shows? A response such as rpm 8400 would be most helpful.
rpm 3000
